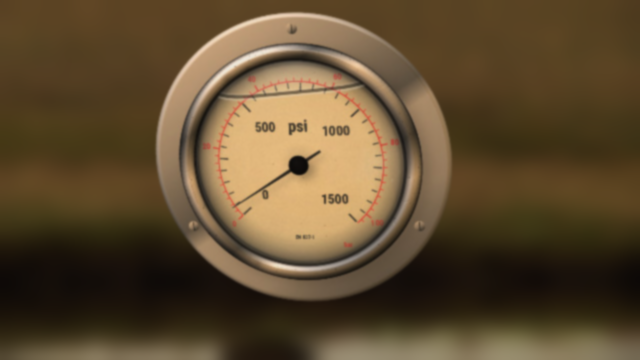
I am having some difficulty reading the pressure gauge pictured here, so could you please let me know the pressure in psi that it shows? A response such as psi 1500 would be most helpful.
psi 50
